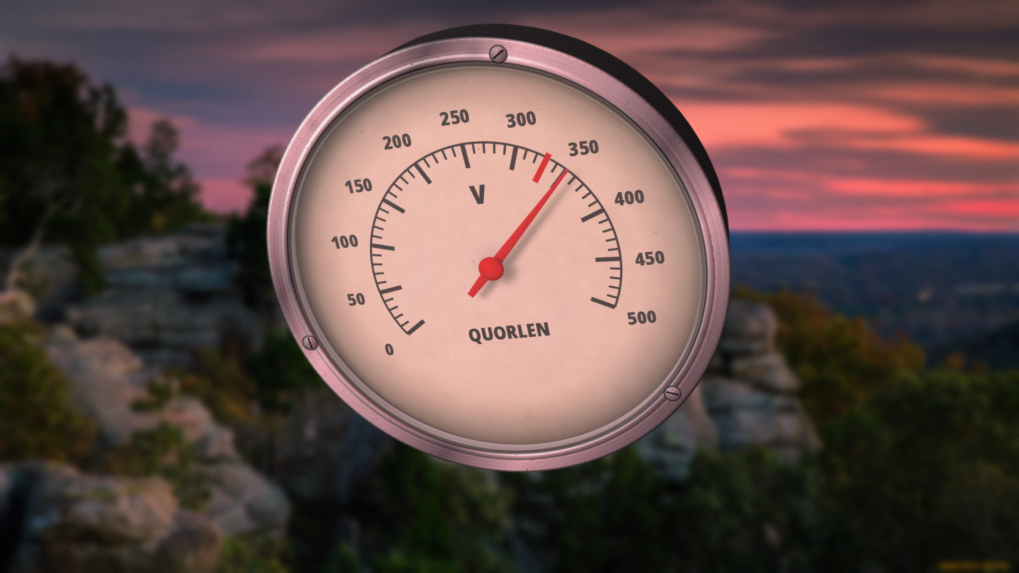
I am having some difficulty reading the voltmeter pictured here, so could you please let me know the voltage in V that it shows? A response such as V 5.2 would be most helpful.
V 350
